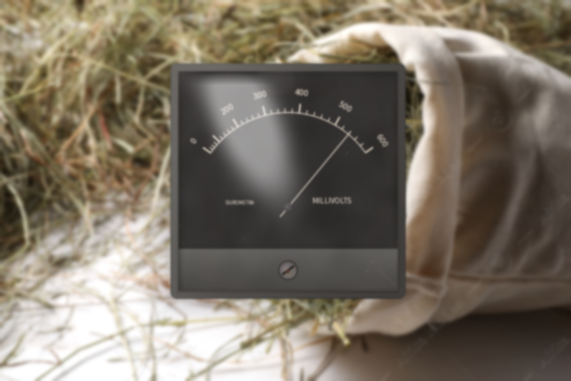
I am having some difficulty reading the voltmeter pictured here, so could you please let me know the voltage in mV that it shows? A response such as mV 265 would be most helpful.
mV 540
